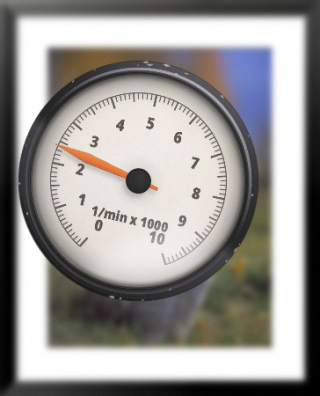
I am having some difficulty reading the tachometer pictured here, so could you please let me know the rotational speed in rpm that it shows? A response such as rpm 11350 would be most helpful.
rpm 2400
